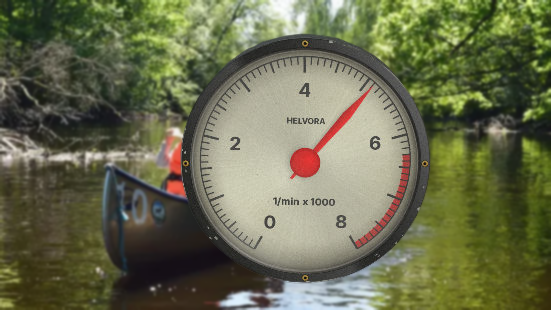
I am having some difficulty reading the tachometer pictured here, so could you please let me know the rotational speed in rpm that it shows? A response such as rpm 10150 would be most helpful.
rpm 5100
